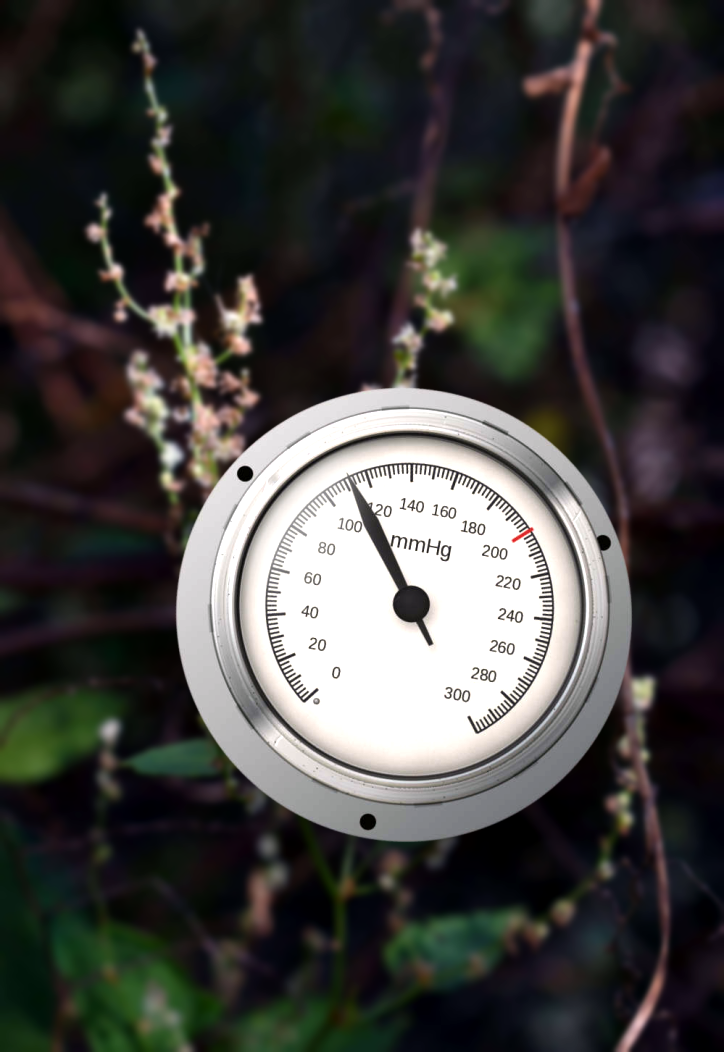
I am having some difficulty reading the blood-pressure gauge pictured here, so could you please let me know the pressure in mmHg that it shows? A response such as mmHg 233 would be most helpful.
mmHg 112
